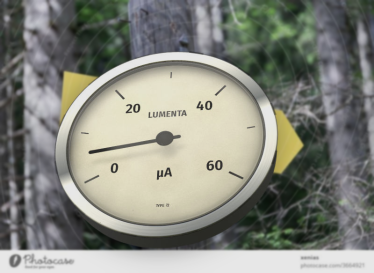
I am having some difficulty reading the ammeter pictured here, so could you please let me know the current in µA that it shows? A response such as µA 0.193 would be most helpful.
µA 5
